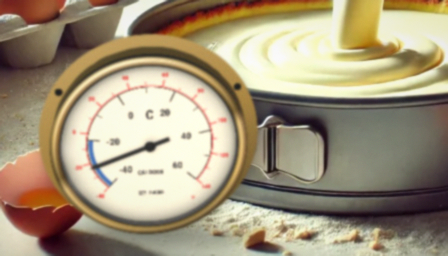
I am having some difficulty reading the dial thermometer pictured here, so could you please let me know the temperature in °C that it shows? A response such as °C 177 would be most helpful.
°C -30
